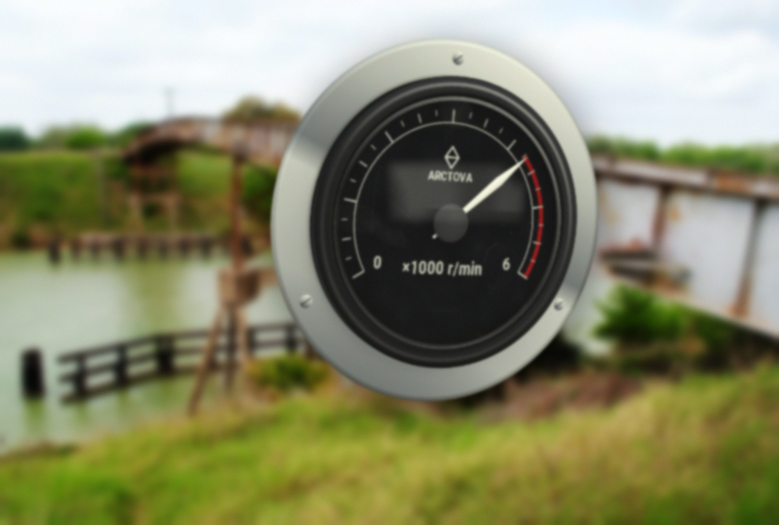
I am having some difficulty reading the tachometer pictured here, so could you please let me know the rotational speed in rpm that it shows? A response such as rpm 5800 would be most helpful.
rpm 4250
